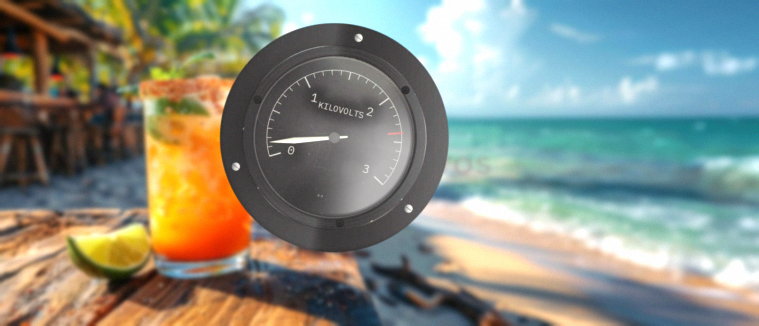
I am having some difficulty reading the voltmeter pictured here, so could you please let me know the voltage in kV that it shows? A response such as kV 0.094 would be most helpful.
kV 0.15
